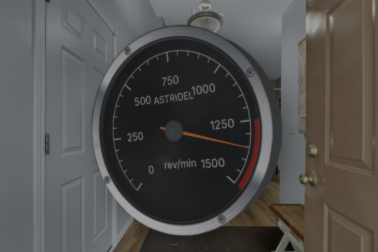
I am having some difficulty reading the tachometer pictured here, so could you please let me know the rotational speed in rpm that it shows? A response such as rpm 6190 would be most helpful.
rpm 1350
